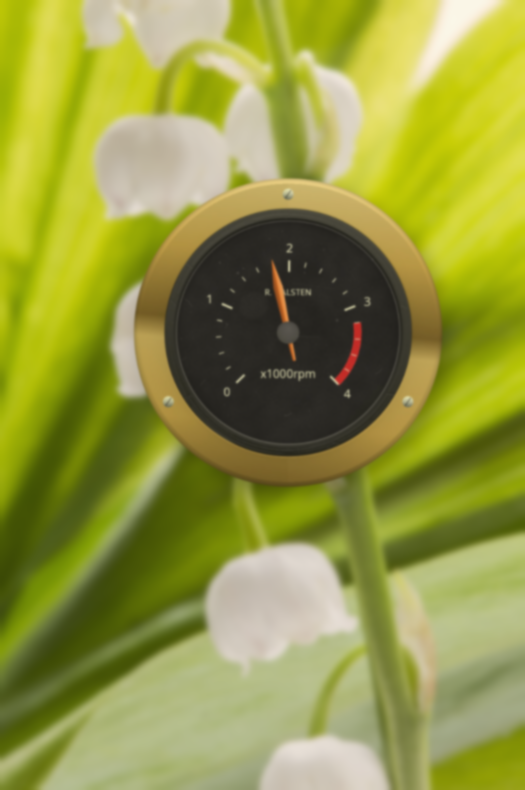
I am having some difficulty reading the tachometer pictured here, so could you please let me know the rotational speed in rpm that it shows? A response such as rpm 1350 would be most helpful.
rpm 1800
